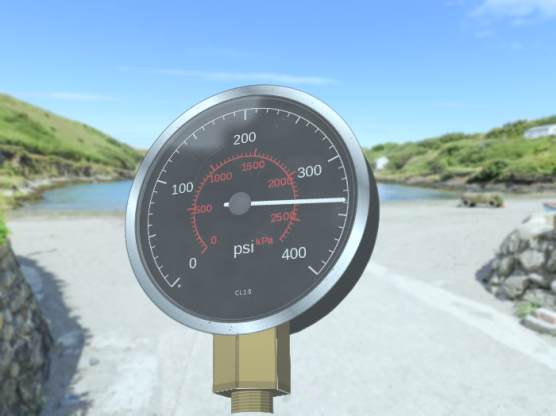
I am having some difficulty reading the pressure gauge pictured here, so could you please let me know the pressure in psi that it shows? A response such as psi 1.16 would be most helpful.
psi 340
